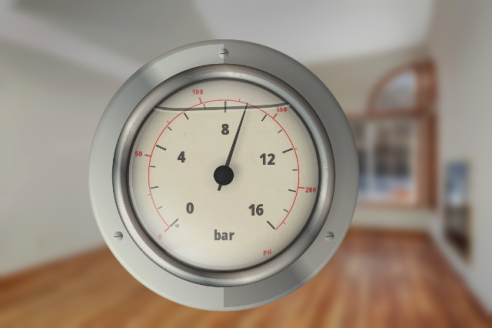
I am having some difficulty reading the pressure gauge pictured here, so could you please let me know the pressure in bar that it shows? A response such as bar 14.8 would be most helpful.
bar 9
